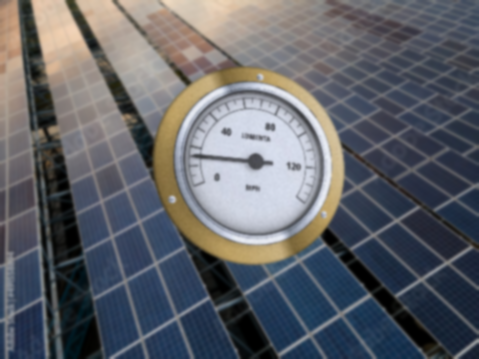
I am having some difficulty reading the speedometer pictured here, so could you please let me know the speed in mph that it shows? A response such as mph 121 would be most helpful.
mph 15
